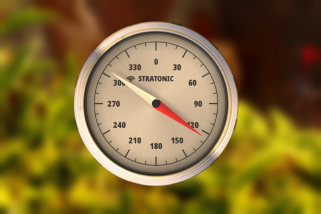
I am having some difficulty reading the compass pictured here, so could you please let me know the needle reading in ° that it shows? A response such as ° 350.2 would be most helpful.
° 125
